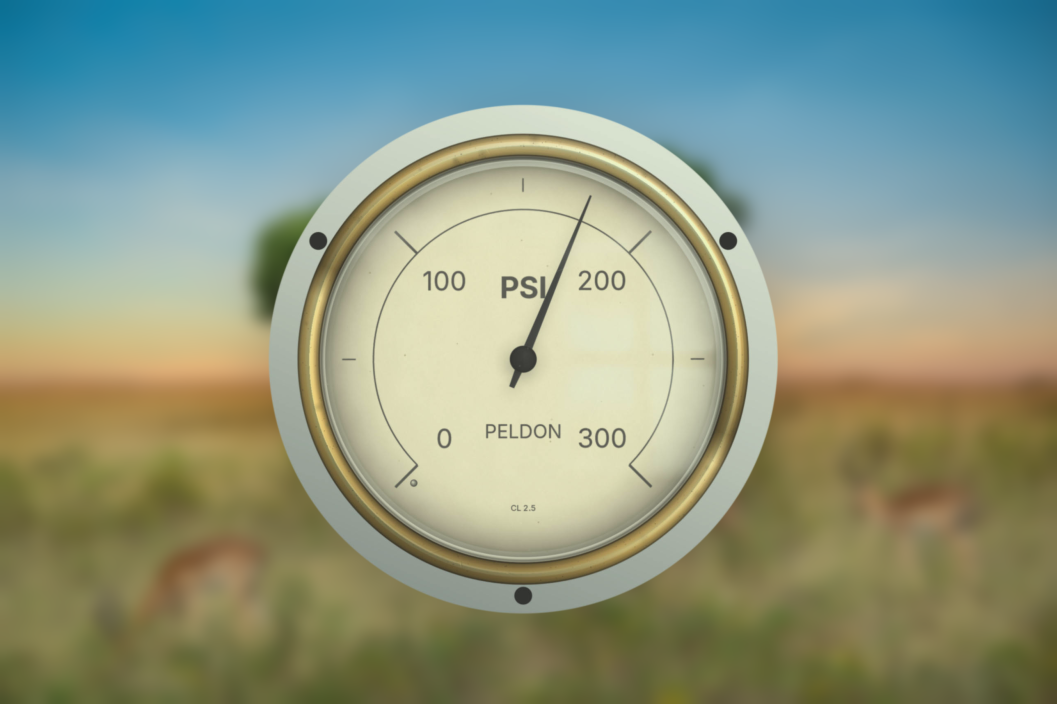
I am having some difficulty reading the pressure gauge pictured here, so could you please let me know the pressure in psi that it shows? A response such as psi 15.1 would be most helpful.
psi 175
